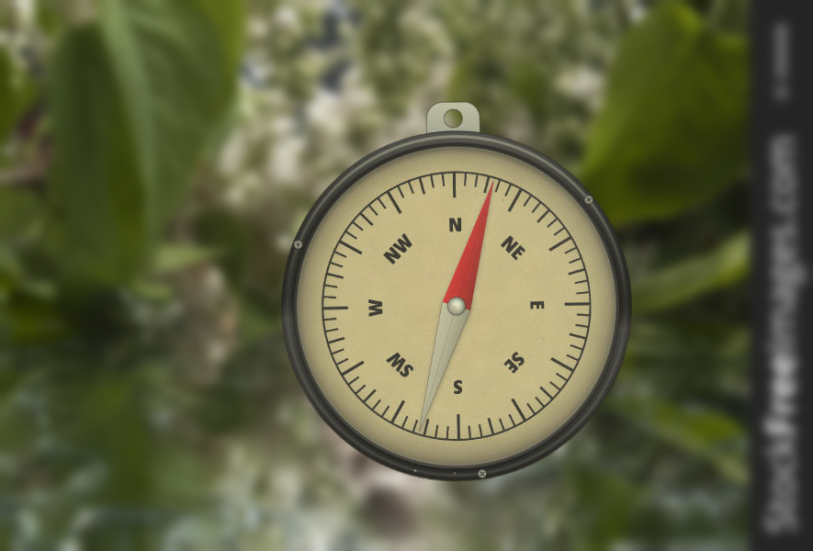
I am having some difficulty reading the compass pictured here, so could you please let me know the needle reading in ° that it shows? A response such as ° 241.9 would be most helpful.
° 17.5
